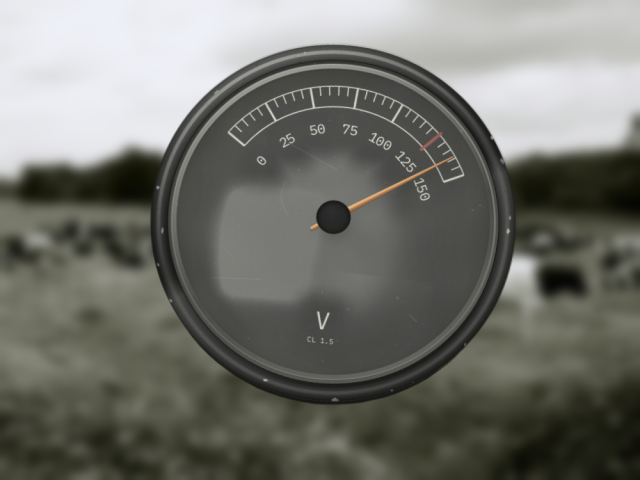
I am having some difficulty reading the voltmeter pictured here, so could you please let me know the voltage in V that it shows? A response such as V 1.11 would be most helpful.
V 140
